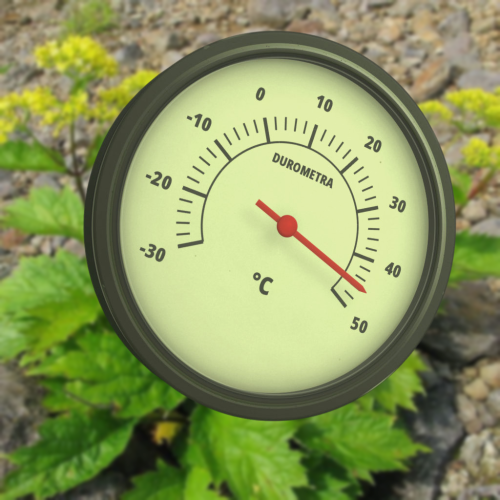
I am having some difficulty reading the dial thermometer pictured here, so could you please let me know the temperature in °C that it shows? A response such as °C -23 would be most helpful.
°C 46
